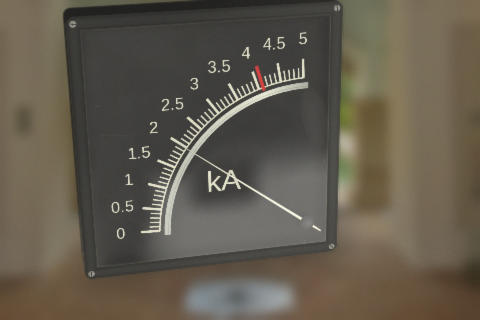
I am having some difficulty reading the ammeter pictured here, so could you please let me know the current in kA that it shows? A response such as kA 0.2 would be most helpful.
kA 2
